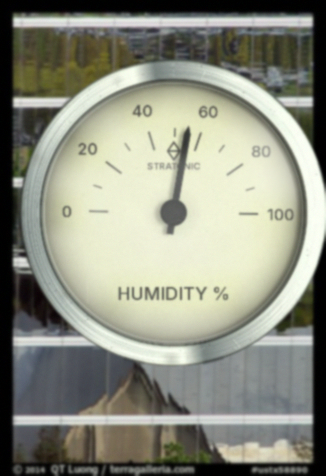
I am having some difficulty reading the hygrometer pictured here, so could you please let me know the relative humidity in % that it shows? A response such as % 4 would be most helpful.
% 55
